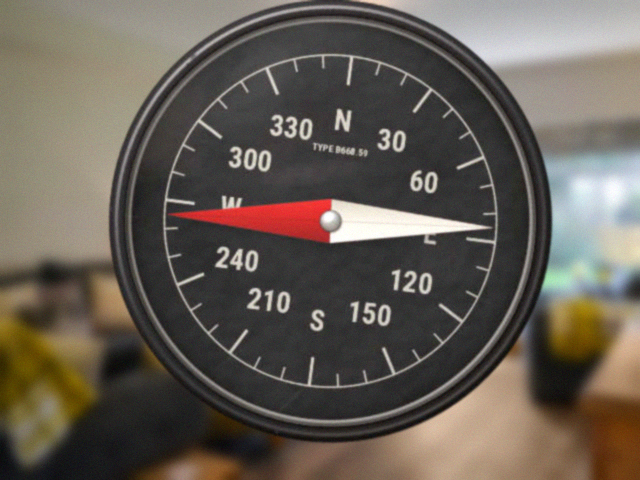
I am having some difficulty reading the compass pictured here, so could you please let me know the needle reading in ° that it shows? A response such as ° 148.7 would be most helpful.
° 265
